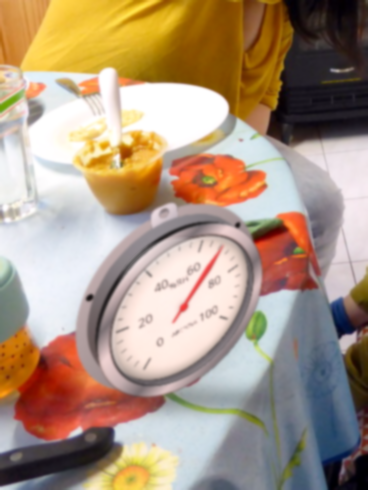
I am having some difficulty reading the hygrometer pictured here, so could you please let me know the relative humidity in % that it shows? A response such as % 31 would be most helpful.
% 68
